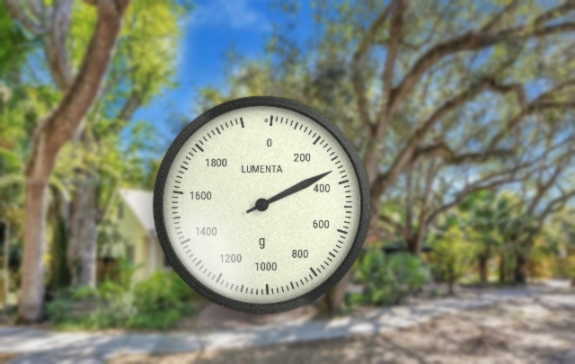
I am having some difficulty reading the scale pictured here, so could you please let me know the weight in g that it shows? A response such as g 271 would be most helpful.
g 340
